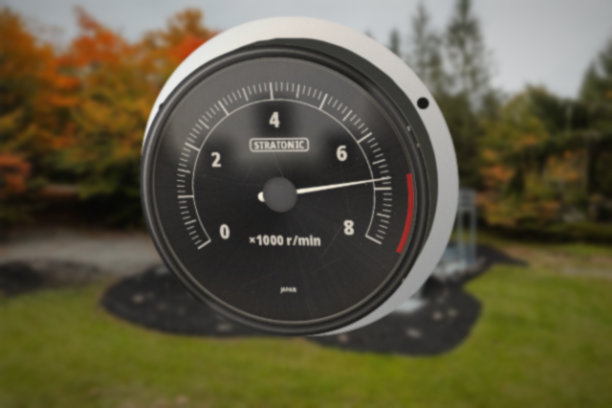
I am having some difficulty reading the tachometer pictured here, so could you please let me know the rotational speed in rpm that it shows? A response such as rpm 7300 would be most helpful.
rpm 6800
